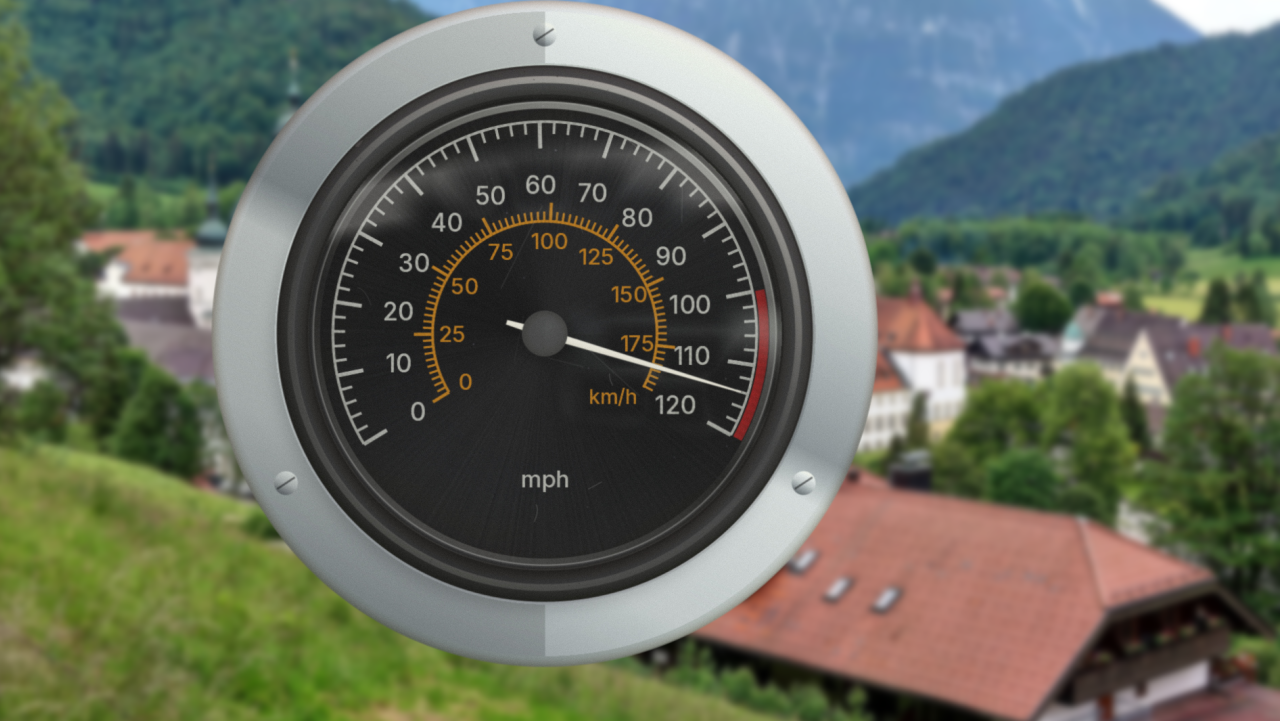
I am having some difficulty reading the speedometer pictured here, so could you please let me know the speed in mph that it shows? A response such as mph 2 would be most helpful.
mph 114
